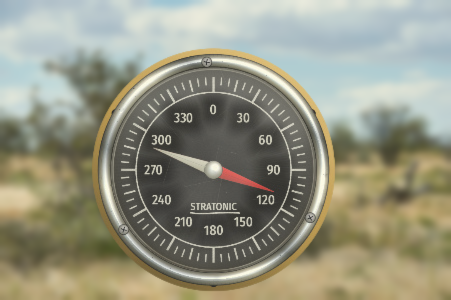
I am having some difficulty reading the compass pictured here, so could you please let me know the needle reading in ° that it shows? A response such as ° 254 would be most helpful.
° 110
